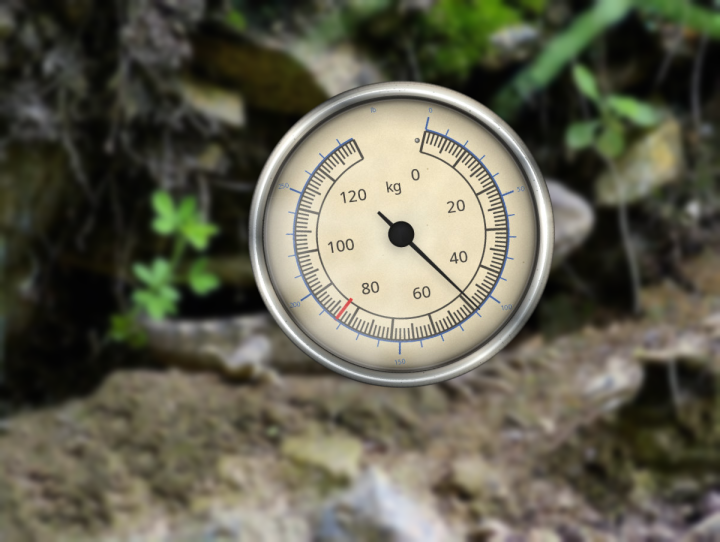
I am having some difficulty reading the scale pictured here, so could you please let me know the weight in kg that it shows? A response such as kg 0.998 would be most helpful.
kg 49
